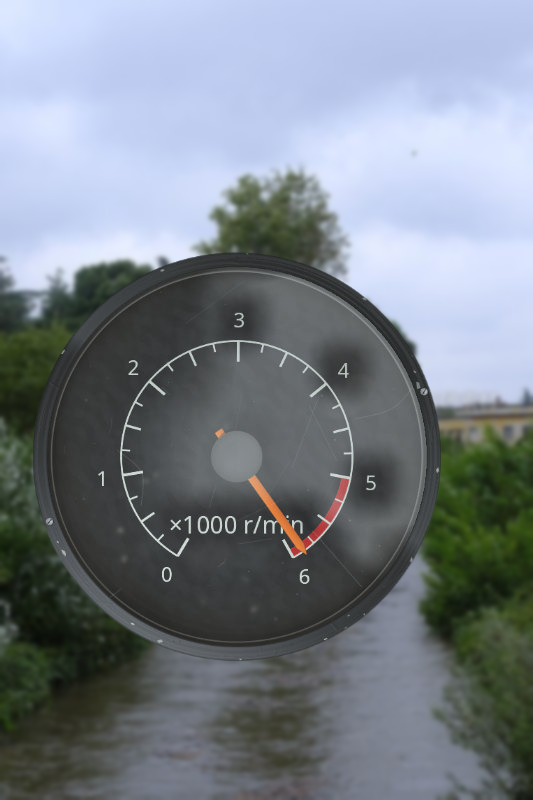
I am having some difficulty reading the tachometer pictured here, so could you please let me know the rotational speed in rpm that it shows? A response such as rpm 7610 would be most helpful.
rpm 5875
